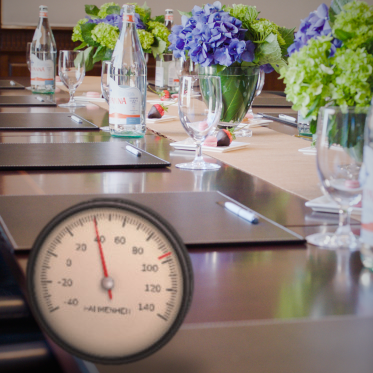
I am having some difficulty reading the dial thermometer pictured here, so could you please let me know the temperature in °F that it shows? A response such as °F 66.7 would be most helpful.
°F 40
